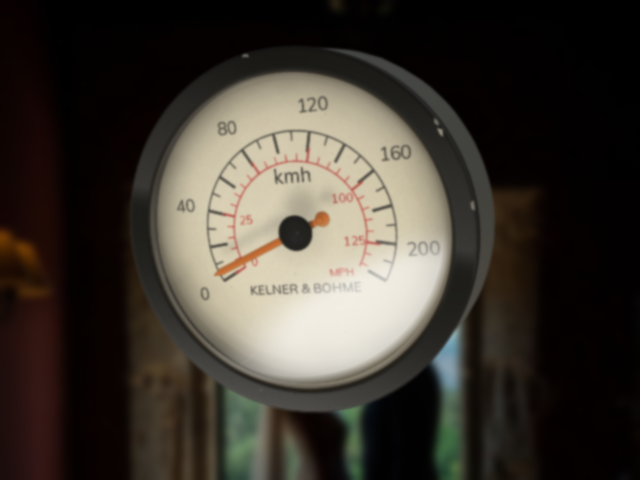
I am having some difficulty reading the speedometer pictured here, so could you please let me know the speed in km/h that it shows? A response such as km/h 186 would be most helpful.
km/h 5
